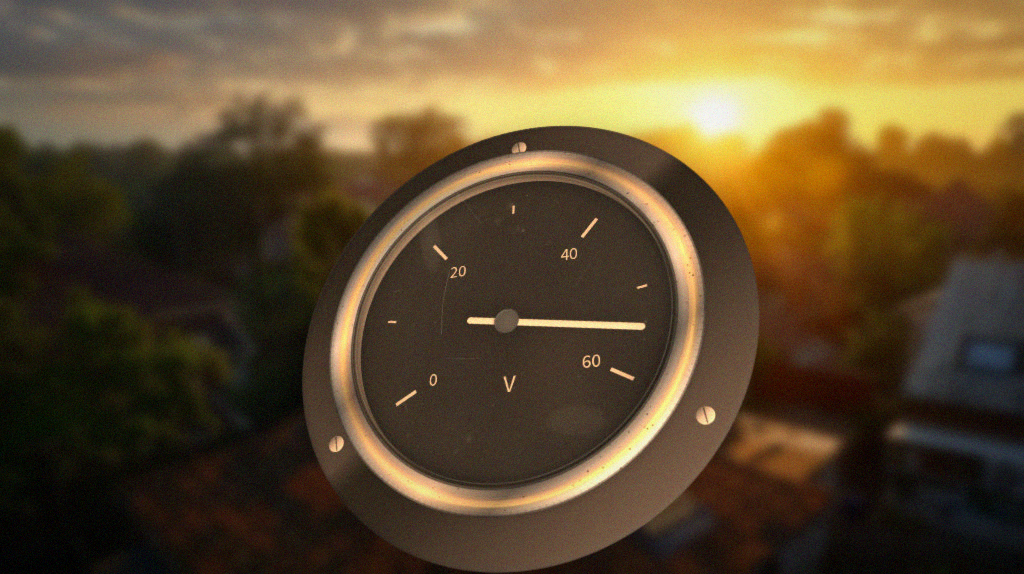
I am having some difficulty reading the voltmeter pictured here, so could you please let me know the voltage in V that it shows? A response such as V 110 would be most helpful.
V 55
